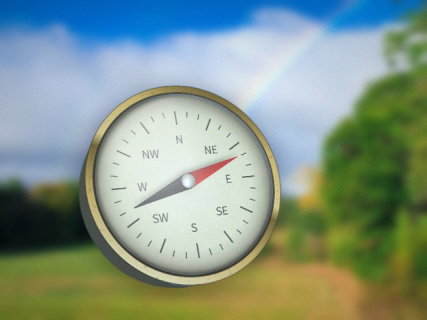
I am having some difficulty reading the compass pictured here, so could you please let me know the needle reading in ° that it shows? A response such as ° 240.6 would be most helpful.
° 70
